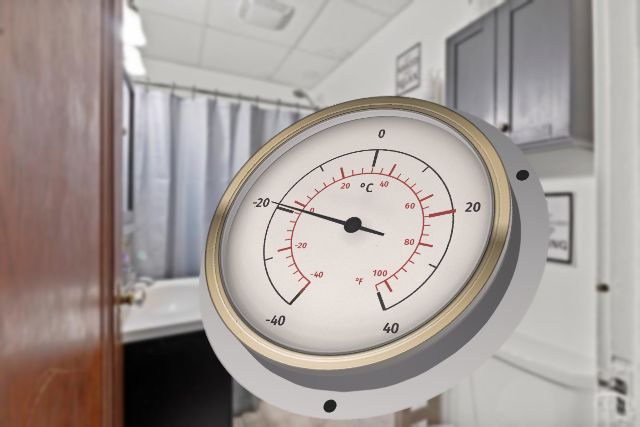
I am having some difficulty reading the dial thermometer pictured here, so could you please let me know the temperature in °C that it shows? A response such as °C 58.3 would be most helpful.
°C -20
